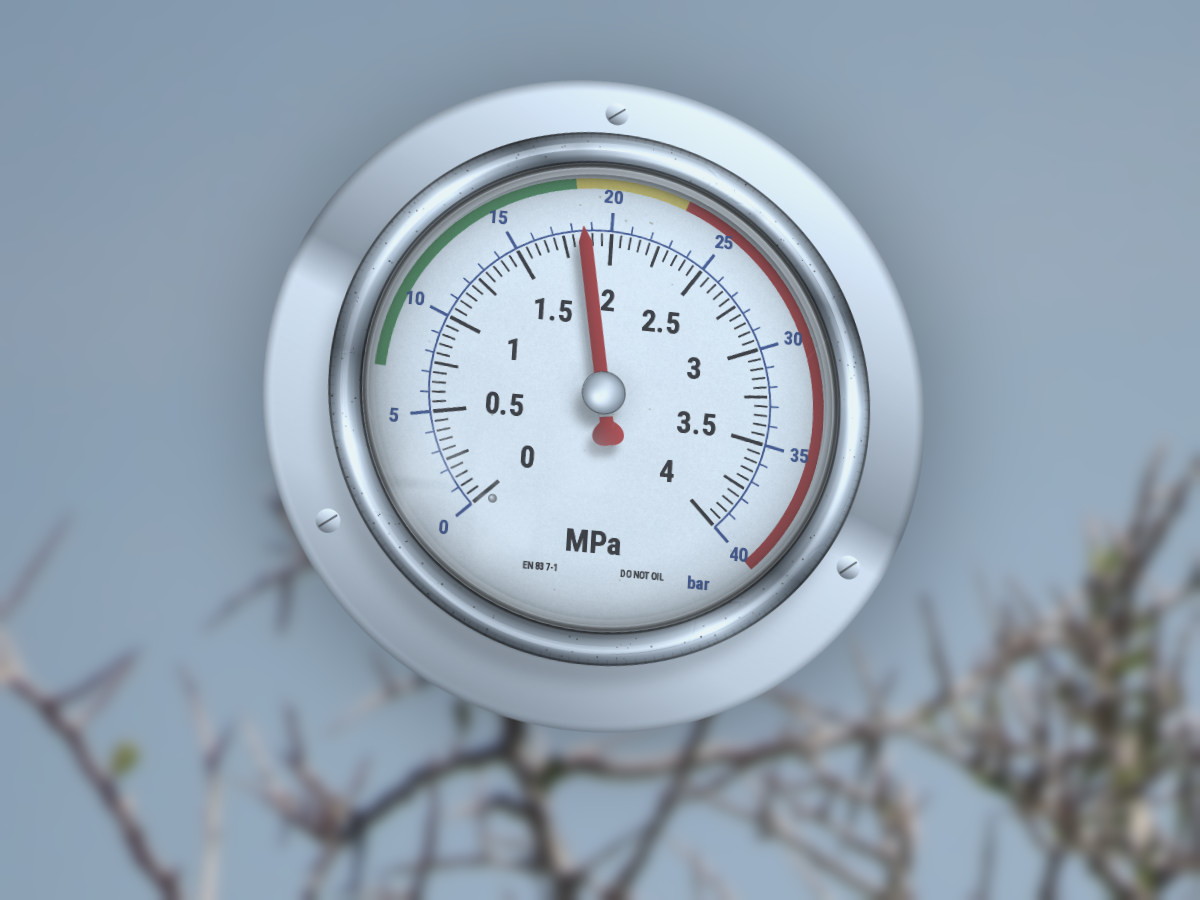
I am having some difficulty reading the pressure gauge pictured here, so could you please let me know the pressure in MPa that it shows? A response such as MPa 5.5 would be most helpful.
MPa 1.85
